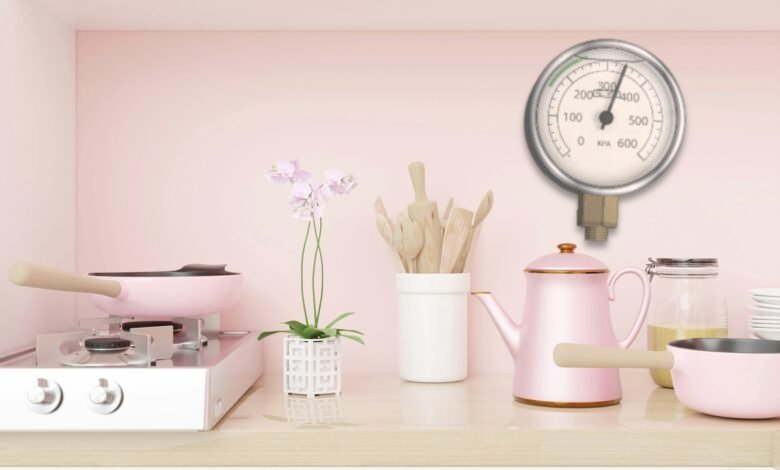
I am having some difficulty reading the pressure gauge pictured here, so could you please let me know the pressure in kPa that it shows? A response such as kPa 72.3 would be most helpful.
kPa 340
